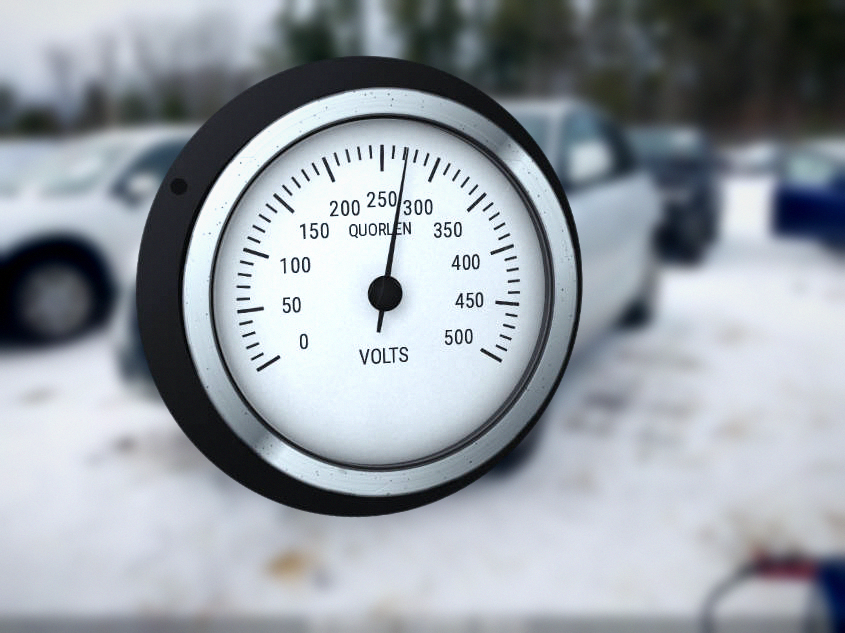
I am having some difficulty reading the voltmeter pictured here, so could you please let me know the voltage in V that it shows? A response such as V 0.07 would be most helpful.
V 270
